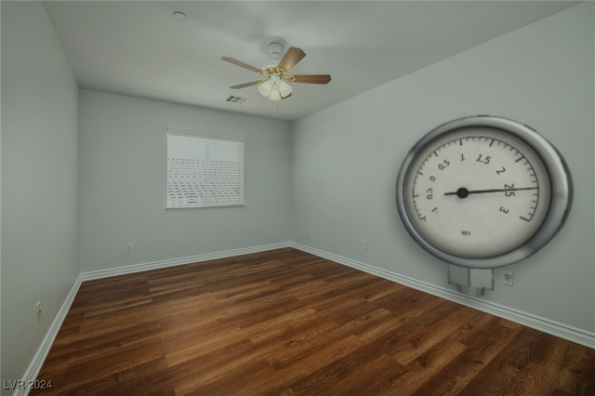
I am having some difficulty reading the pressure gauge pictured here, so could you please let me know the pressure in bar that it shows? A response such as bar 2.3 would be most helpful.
bar 2.5
